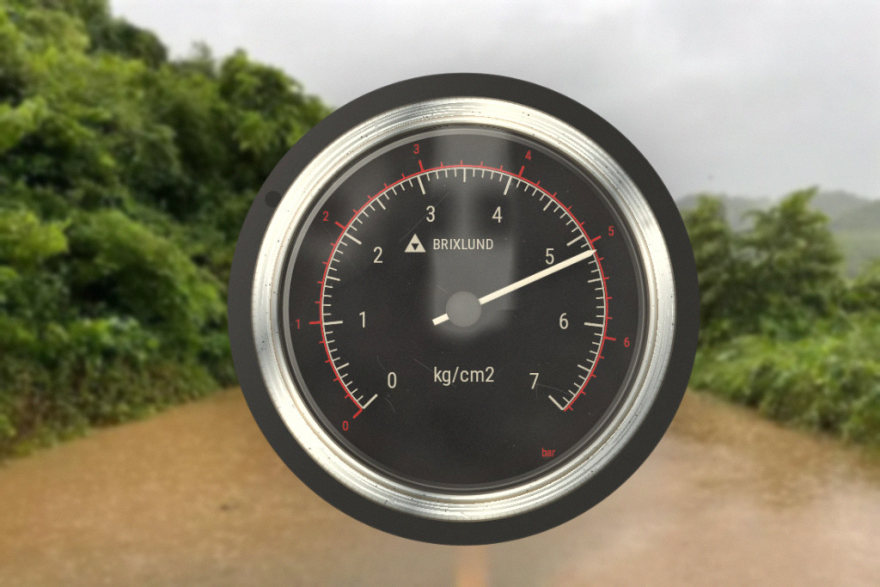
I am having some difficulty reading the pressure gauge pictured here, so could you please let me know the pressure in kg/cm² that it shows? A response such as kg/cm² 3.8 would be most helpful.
kg/cm² 5.2
